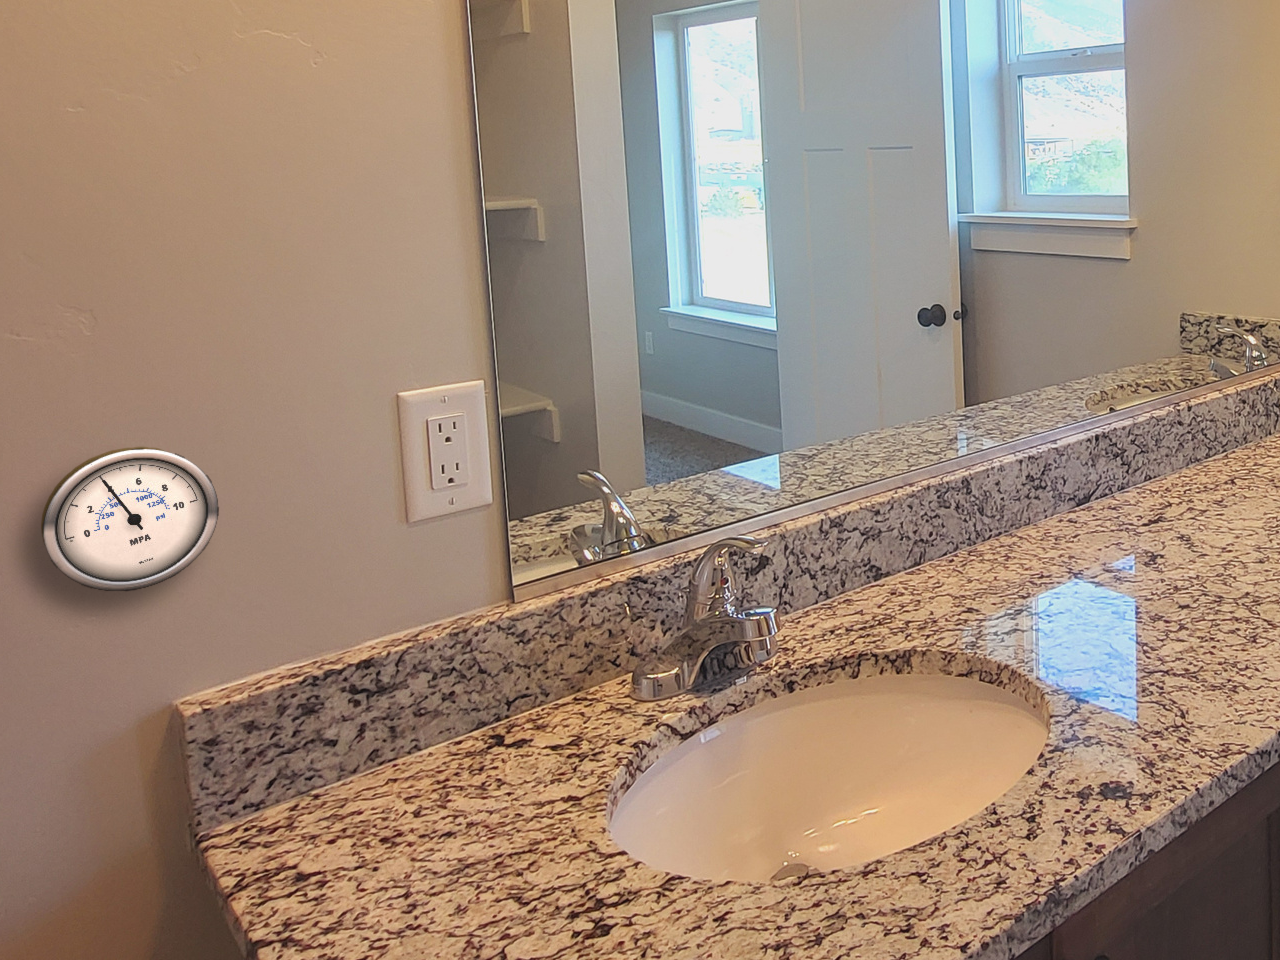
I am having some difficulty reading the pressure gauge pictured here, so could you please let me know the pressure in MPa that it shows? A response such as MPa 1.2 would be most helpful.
MPa 4
